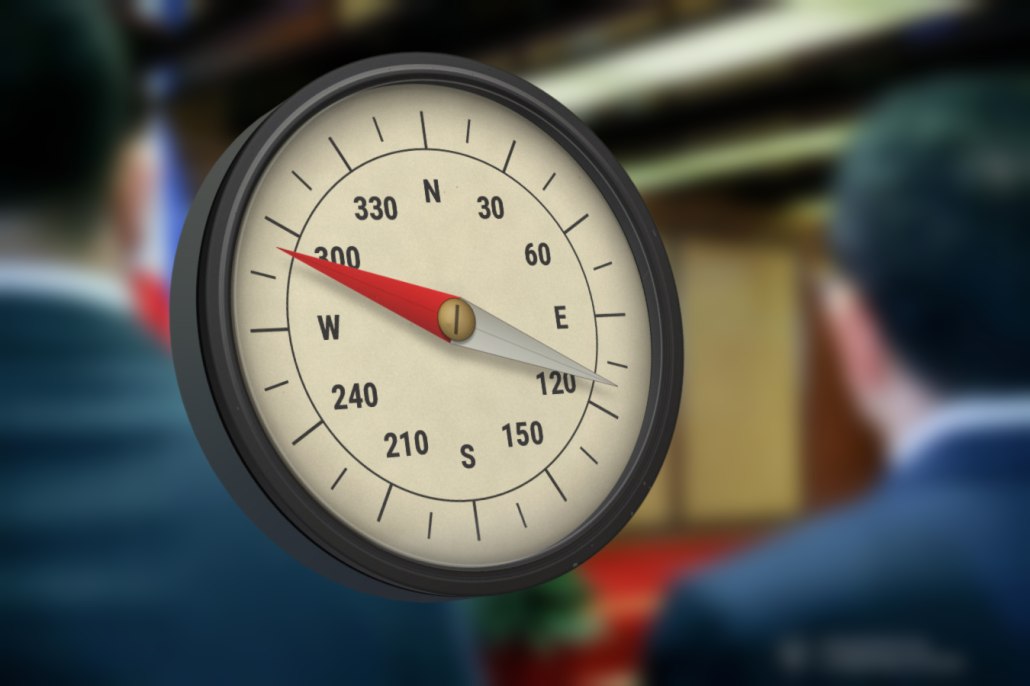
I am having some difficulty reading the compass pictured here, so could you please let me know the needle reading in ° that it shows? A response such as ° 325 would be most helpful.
° 292.5
